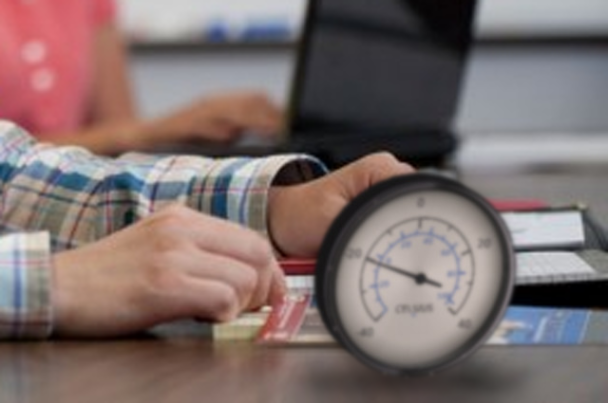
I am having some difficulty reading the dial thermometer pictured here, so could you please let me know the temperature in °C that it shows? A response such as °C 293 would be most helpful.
°C -20
